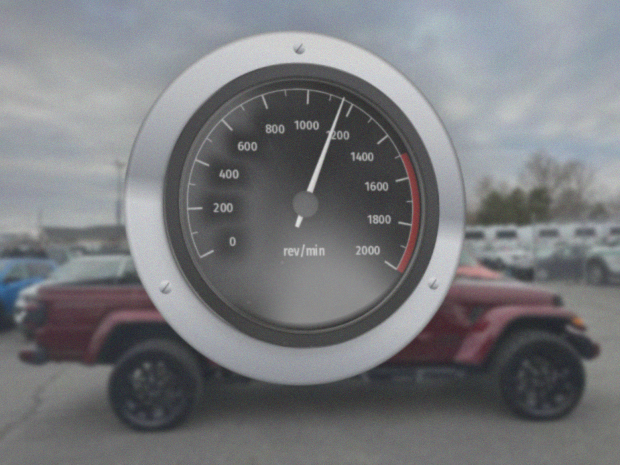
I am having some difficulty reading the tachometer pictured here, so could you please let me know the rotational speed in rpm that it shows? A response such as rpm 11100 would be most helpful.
rpm 1150
